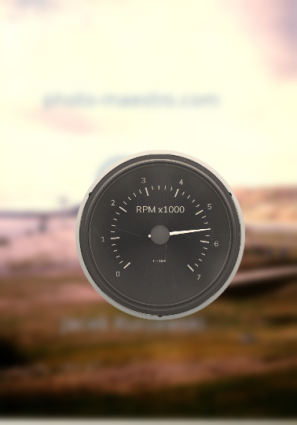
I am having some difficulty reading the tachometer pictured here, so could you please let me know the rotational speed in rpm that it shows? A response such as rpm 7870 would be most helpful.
rpm 5600
